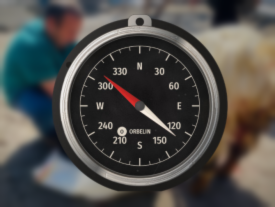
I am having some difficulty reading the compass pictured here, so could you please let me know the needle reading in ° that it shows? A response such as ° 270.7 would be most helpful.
° 310
